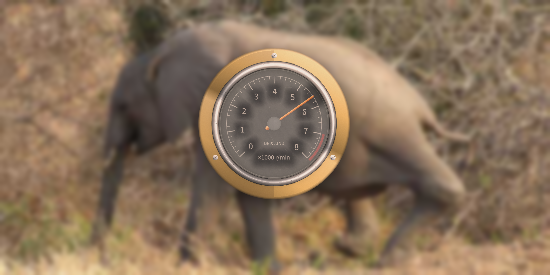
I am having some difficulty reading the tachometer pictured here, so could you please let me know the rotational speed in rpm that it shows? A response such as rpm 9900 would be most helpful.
rpm 5600
